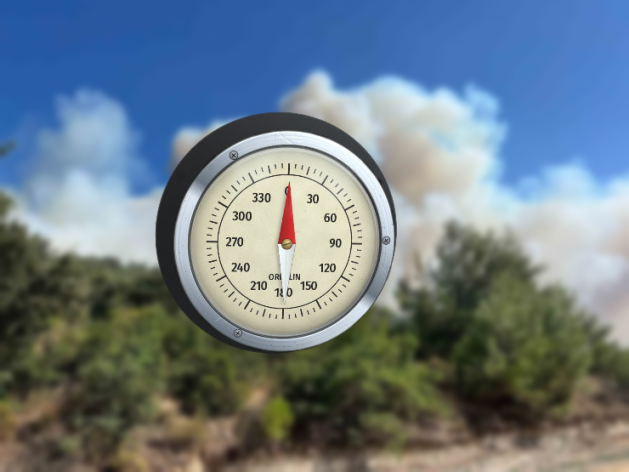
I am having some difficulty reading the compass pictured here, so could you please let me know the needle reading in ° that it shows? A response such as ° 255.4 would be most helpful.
° 0
